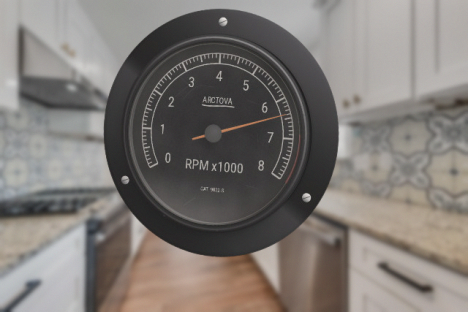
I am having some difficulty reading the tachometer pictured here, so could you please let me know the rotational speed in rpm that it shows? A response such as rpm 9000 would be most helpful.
rpm 6400
